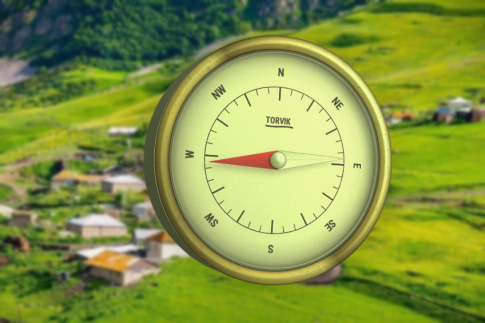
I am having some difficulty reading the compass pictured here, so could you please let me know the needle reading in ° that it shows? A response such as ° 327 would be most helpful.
° 265
